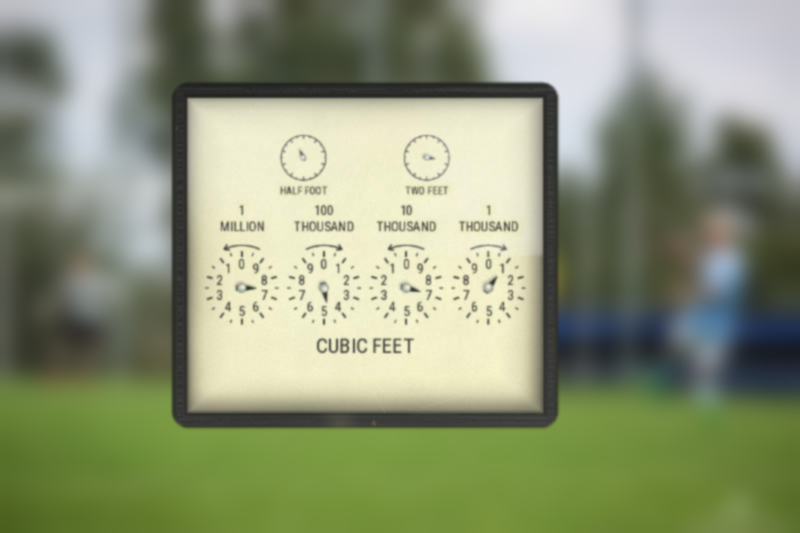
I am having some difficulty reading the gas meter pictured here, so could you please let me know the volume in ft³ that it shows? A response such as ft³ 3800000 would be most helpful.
ft³ 747100
